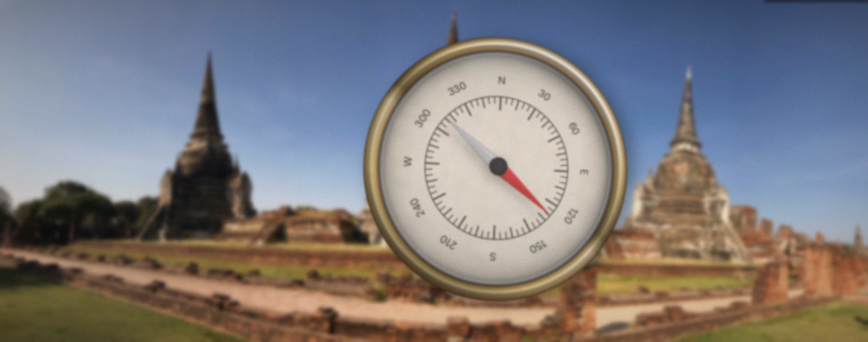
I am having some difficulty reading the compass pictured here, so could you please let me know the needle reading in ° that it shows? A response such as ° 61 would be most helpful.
° 130
